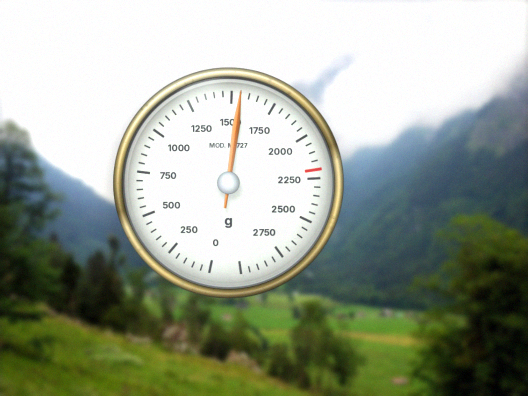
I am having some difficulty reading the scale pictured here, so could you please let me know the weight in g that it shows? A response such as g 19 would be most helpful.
g 1550
